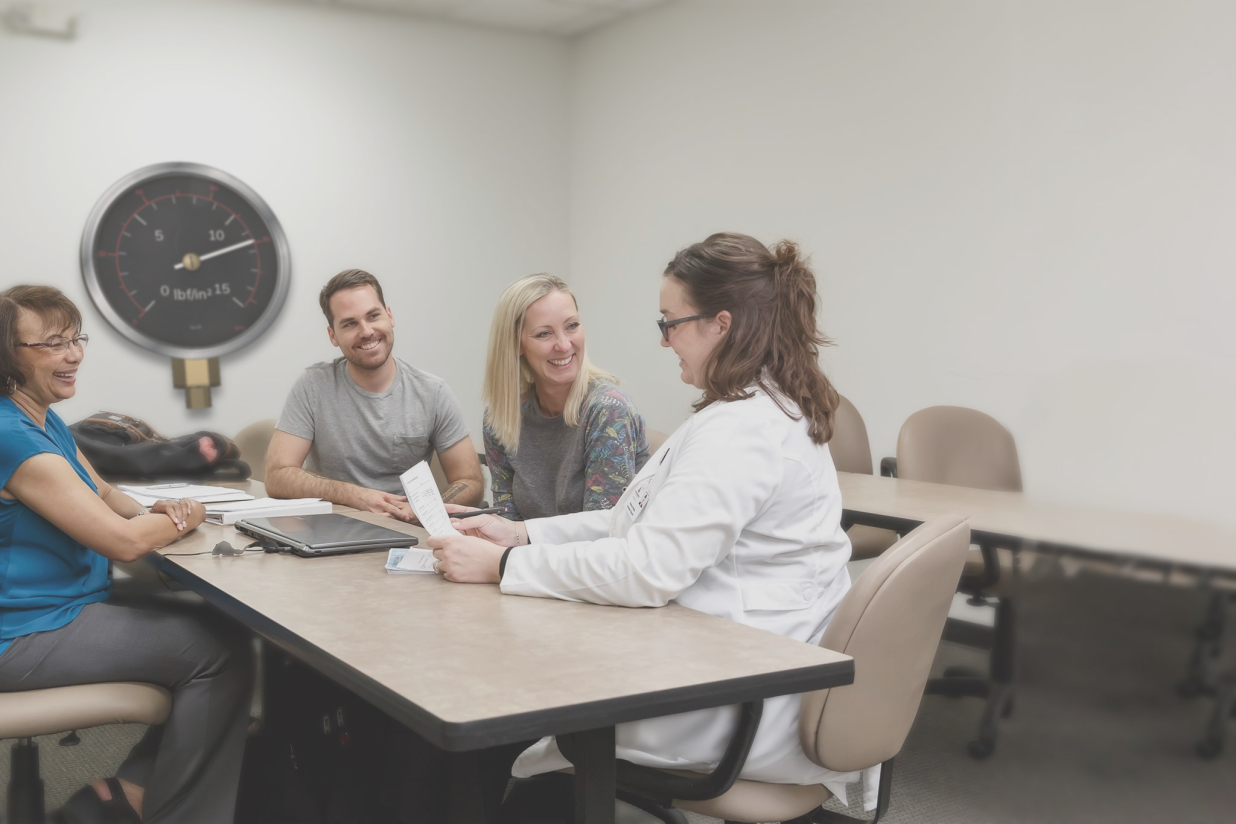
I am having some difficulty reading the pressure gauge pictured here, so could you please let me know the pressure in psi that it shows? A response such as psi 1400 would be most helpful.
psi 11.5
